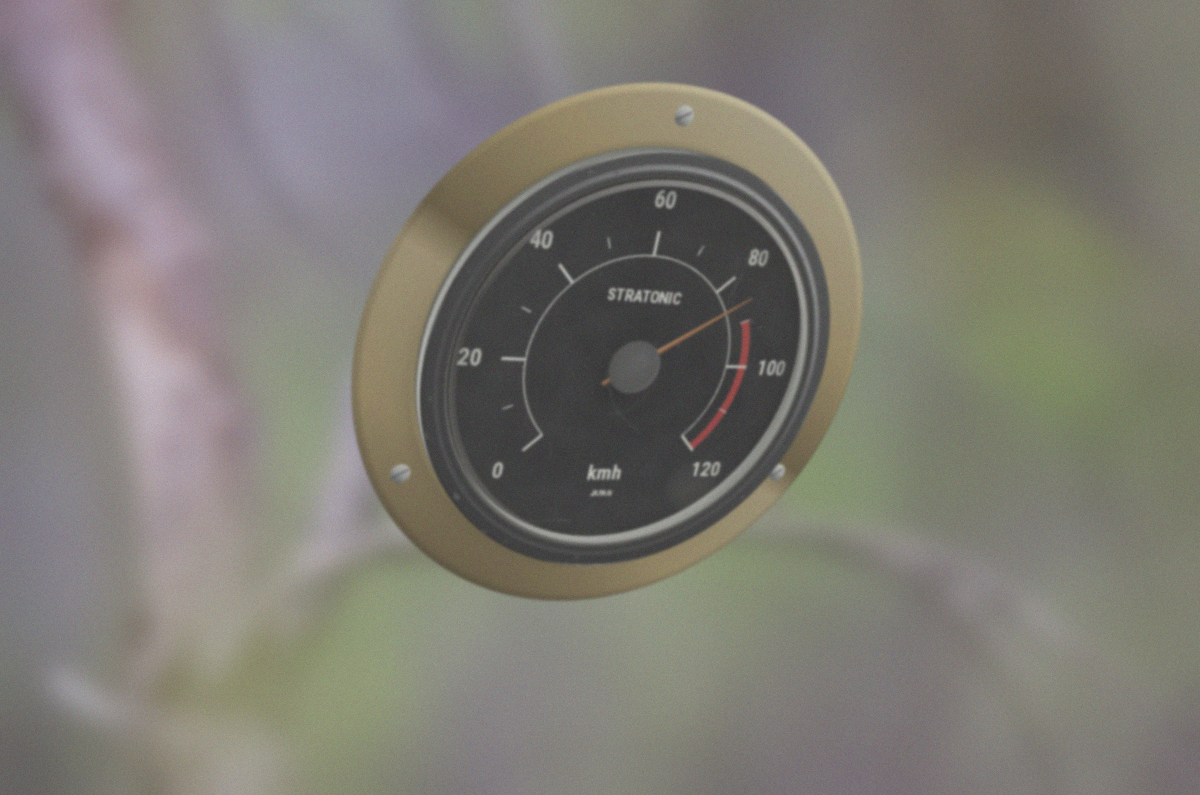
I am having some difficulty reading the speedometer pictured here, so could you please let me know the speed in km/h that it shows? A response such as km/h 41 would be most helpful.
km/h 85
